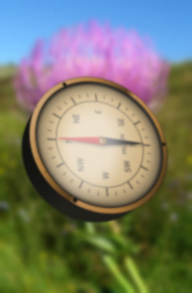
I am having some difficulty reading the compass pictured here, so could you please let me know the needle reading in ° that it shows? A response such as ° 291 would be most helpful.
° 0
